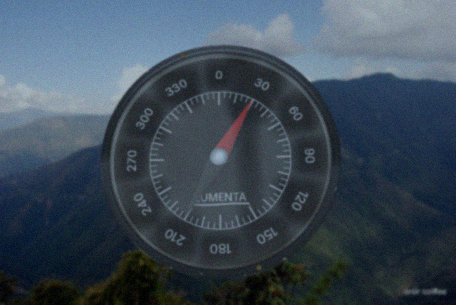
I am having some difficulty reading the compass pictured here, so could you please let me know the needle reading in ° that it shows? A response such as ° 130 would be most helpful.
° 30
